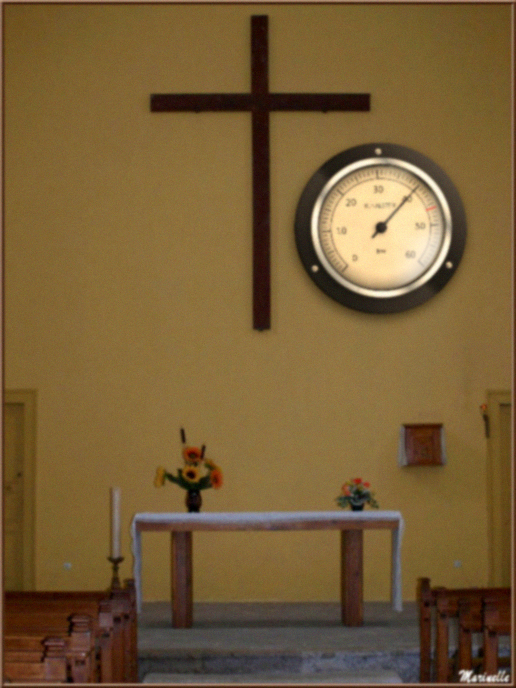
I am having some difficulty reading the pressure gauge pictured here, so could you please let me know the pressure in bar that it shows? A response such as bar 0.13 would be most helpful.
bar 40
